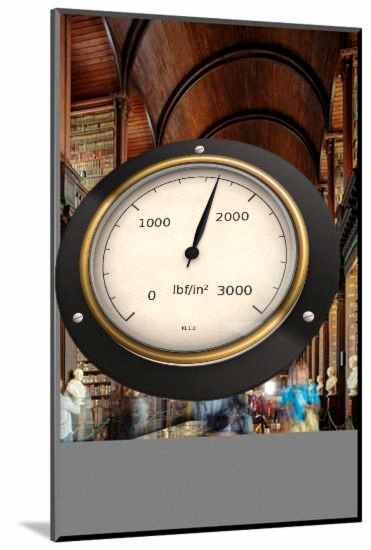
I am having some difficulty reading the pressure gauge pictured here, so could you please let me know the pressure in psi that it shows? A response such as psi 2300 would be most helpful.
psi 1700
